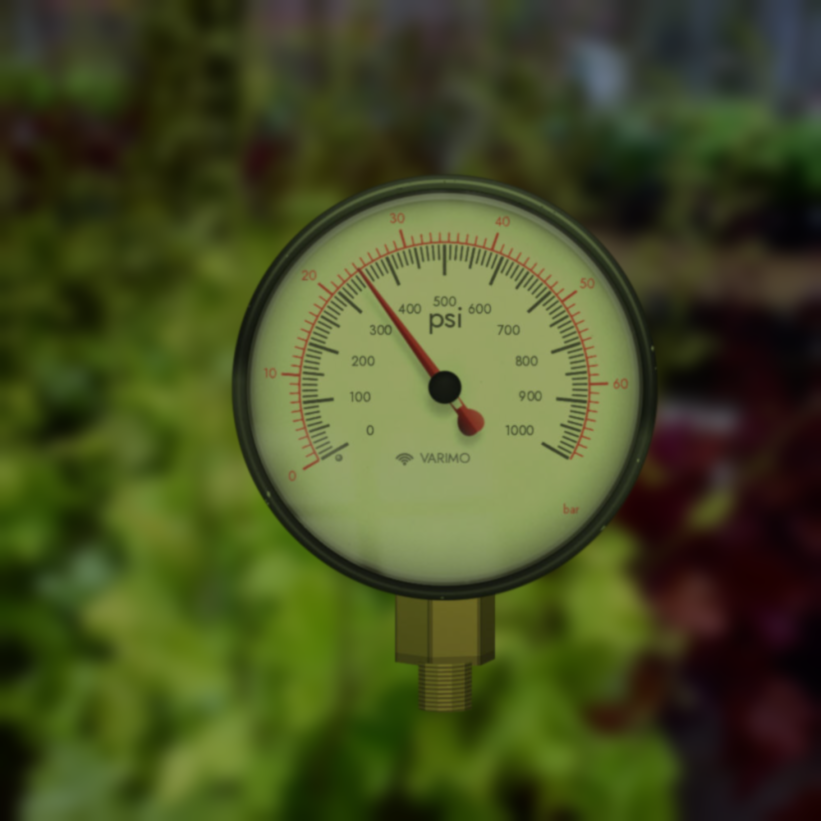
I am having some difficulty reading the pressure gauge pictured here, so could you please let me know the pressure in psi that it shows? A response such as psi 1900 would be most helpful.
psi 350
